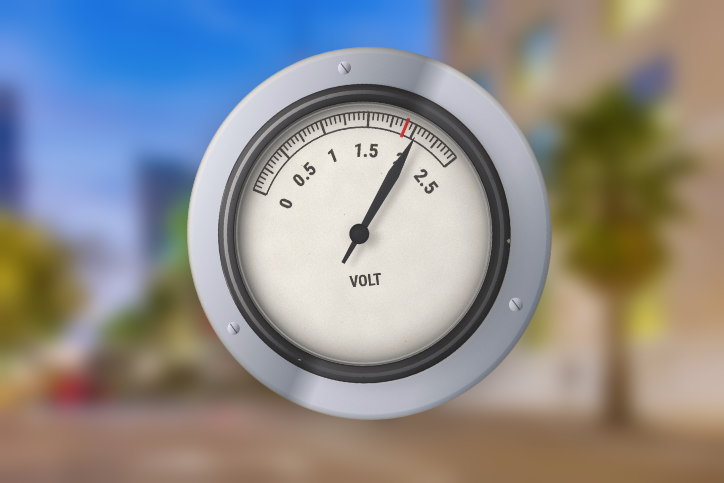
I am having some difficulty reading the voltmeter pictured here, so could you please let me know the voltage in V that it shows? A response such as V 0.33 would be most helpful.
V 2.05
